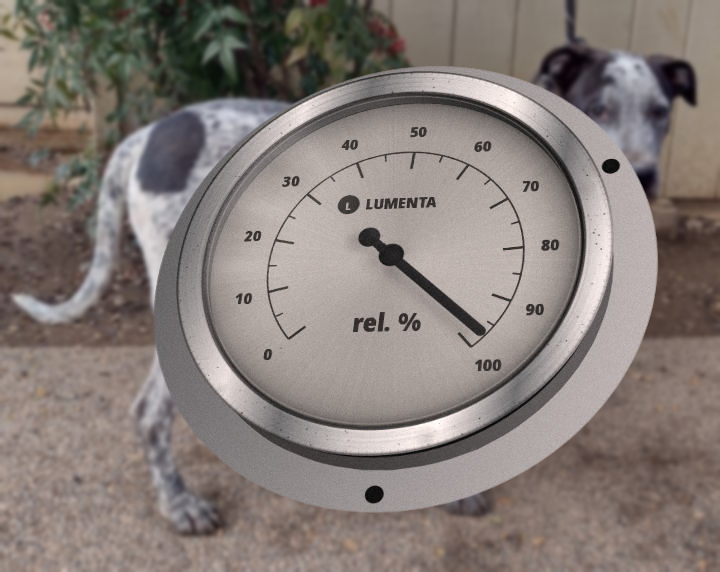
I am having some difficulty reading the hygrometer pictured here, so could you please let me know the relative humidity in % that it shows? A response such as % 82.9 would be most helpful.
% 97.5
